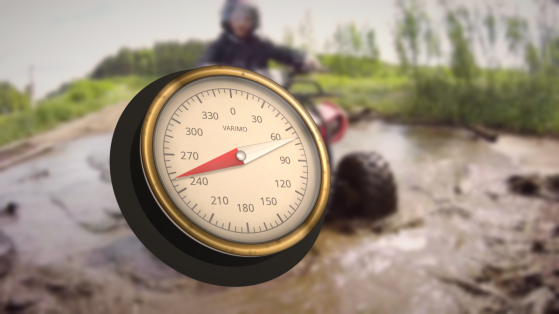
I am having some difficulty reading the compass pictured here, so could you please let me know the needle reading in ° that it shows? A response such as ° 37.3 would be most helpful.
° 250
